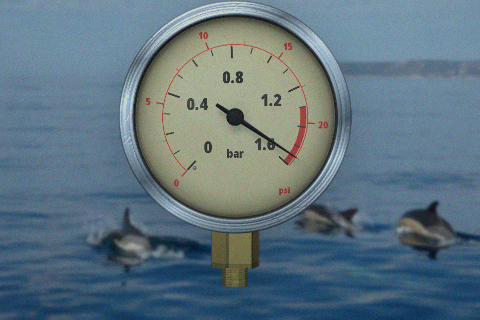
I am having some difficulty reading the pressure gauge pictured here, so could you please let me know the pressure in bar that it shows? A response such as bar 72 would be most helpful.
bar 1.55
